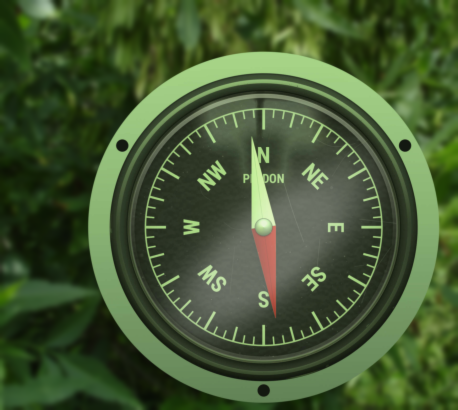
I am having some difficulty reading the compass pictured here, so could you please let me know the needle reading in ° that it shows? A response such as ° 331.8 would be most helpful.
° 172.5
